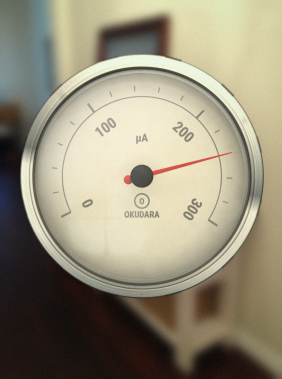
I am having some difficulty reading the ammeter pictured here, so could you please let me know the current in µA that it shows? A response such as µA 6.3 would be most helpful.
µA 240
